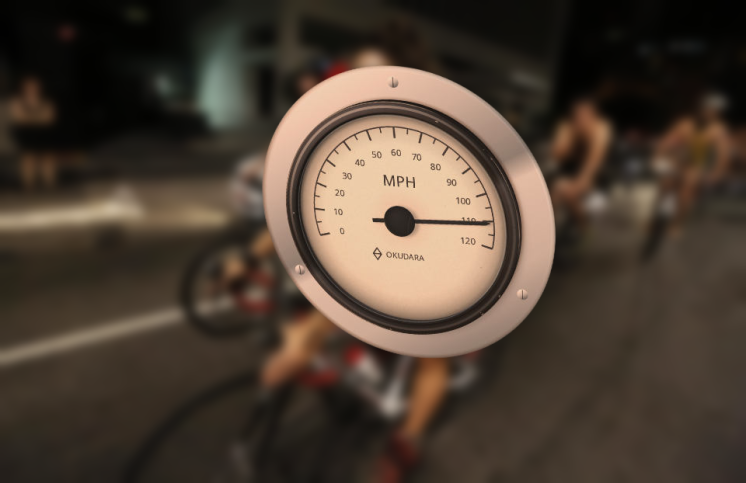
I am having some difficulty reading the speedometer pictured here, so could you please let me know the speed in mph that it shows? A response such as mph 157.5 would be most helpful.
mph 110
